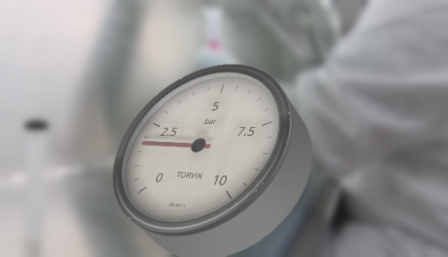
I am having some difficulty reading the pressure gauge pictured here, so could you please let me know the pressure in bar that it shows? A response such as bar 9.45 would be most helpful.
bar 1.75
